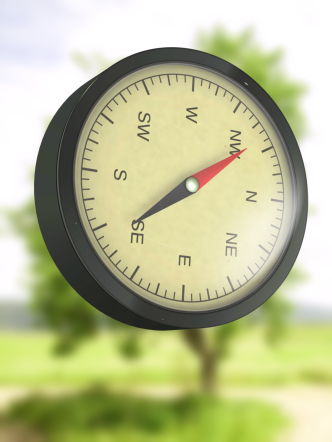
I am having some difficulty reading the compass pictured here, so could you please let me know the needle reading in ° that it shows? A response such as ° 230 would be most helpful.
° 322.5
